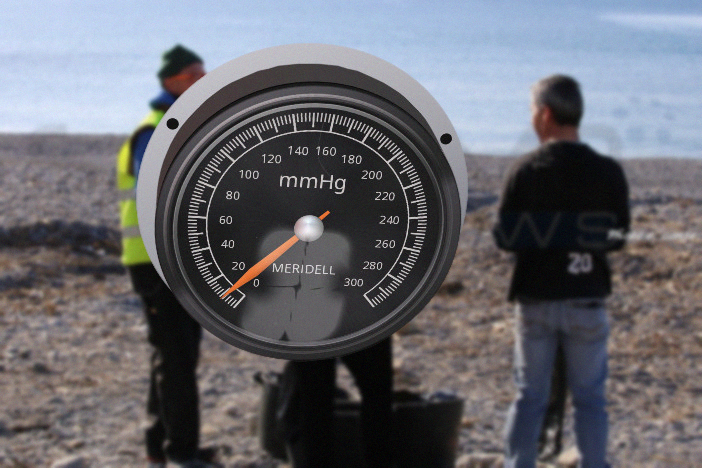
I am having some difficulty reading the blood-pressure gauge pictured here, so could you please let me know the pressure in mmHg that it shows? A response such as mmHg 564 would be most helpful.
mmHg 10
